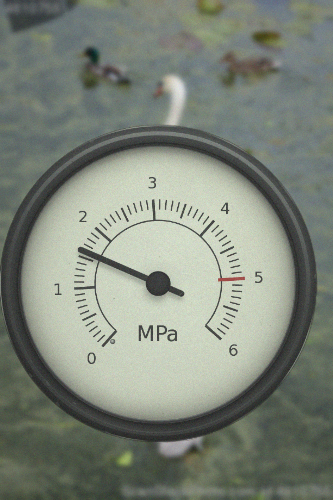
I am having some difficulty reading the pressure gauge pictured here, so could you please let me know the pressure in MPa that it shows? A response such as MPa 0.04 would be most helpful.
MPa 1.6
